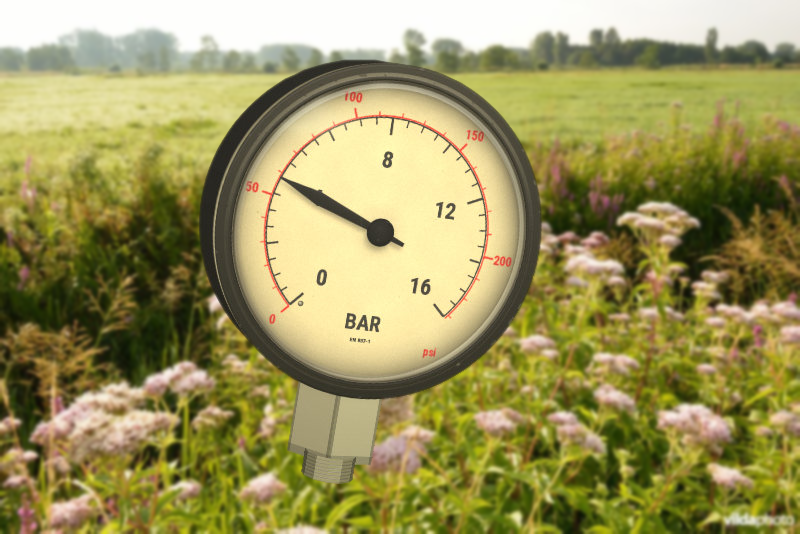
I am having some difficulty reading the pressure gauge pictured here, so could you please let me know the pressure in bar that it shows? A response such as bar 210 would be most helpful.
bar 4
